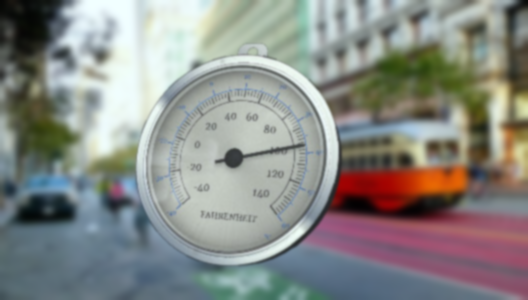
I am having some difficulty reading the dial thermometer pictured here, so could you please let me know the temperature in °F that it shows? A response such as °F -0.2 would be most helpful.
°F 100
